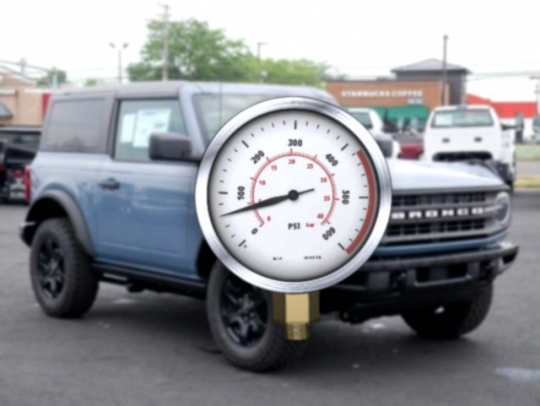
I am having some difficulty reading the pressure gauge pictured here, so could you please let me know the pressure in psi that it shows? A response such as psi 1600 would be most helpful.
psi 60
